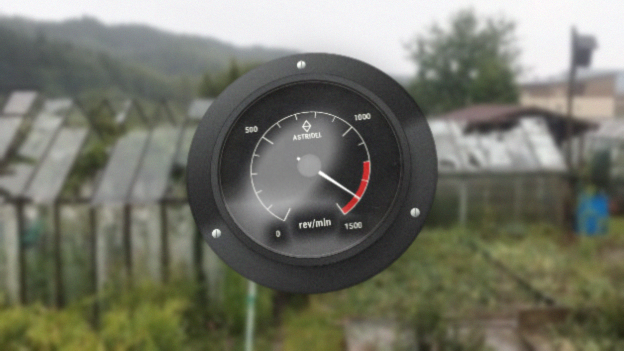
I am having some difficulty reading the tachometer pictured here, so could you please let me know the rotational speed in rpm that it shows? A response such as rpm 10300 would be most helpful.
rpm 1400
